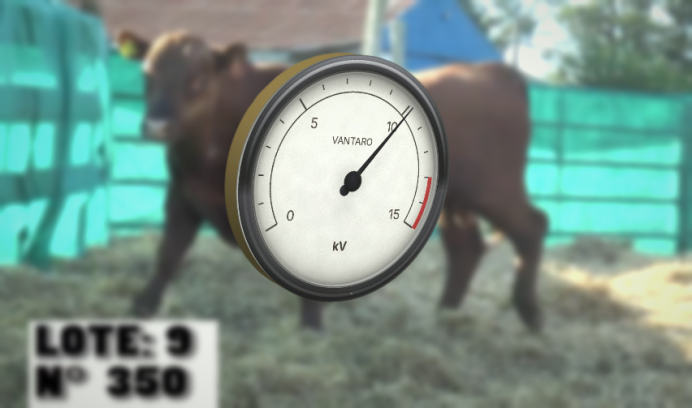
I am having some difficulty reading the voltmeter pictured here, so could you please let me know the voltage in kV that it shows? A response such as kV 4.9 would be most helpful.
kV 10
